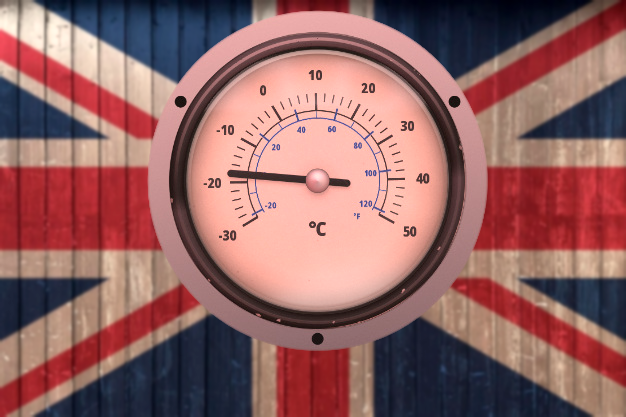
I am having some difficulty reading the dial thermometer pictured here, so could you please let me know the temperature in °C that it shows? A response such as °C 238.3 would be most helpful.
°C -18
